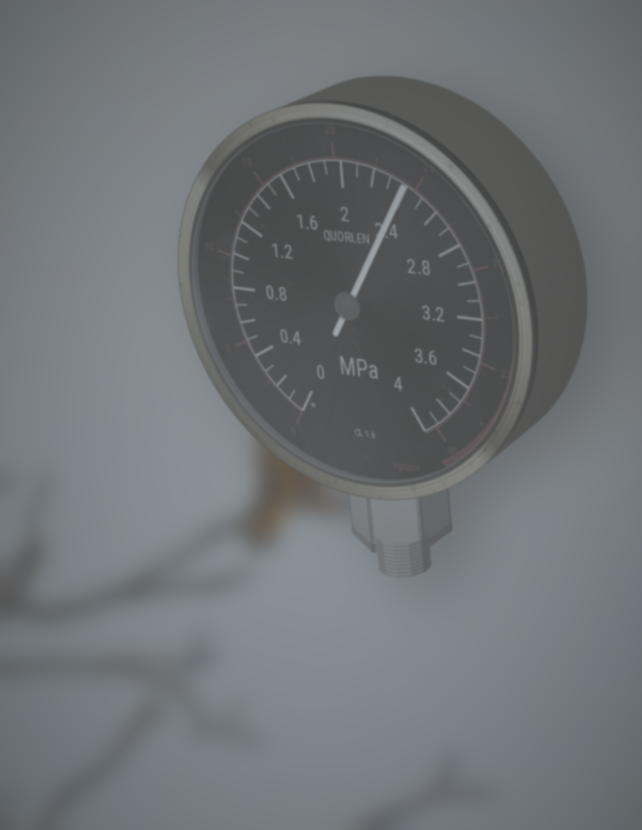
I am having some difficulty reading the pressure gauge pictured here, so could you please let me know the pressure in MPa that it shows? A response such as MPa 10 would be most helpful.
MPa 2.4
